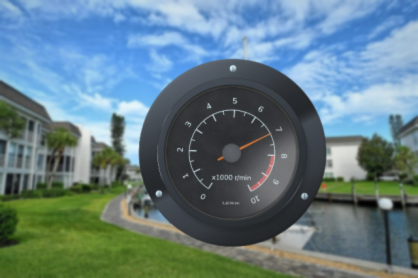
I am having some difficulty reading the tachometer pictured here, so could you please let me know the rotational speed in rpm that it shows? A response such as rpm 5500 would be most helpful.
rpm 7000
